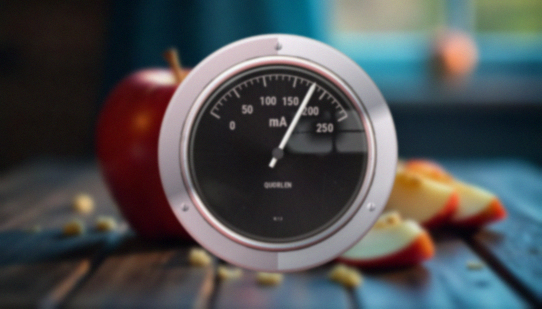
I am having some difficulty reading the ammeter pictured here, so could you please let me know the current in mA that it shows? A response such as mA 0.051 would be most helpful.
mA 180
